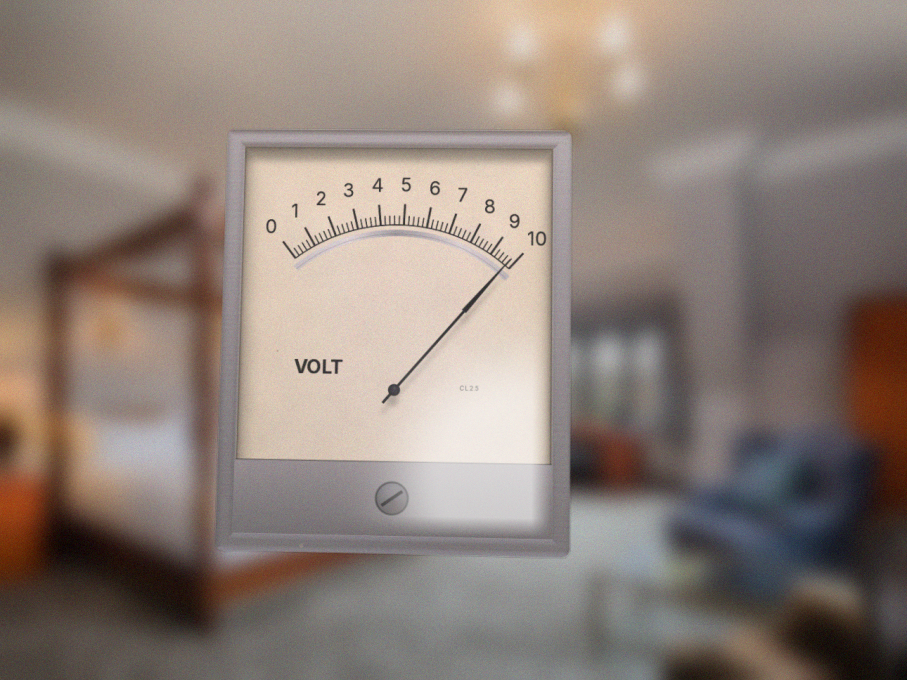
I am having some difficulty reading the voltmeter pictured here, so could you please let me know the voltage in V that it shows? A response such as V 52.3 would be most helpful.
V 9.8
